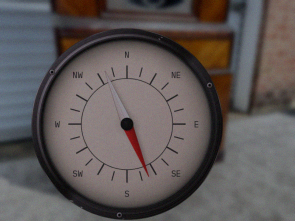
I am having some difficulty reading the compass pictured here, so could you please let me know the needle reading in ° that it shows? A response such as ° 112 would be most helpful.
° 157.5
